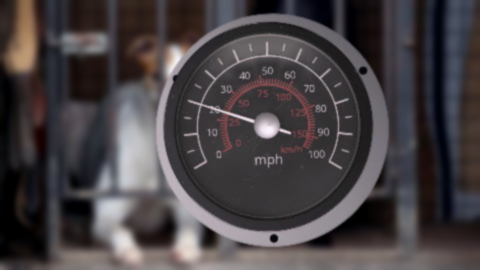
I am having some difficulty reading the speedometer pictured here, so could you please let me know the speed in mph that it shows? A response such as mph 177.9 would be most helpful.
mph 20
